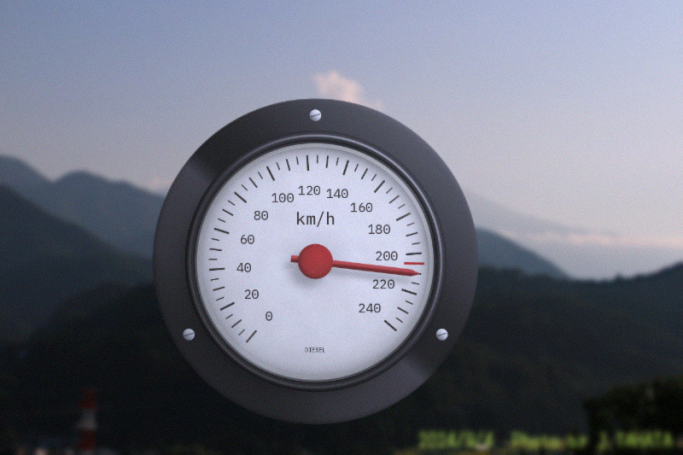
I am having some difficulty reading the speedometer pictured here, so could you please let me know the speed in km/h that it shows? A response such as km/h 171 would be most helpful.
km/h 210
